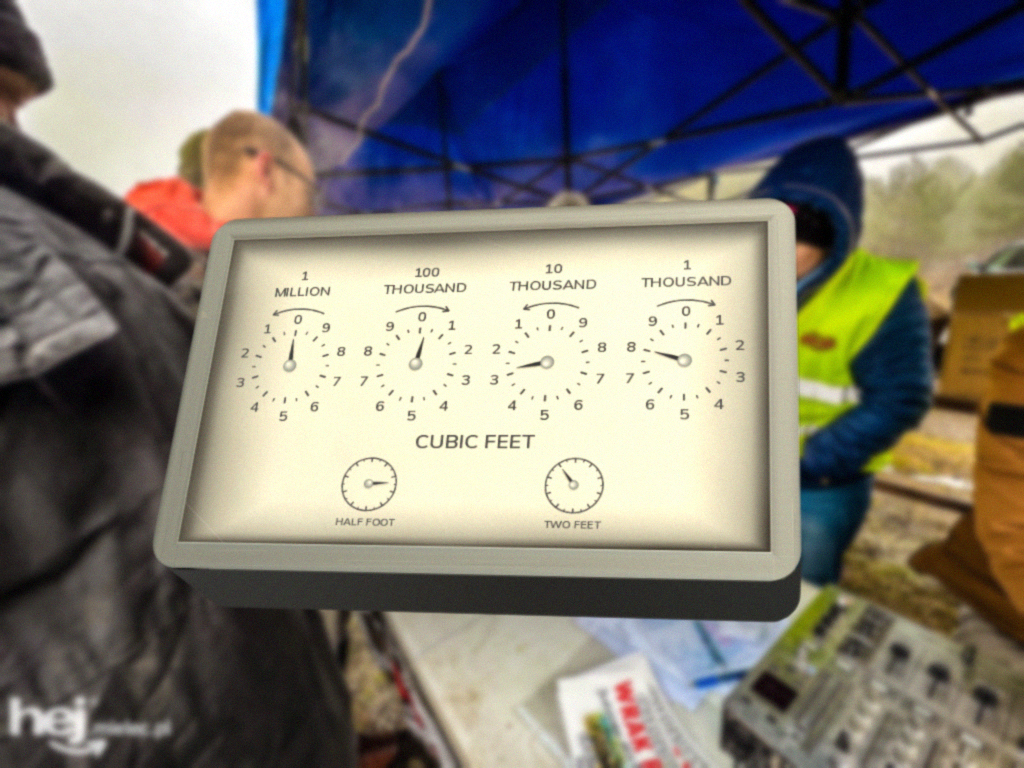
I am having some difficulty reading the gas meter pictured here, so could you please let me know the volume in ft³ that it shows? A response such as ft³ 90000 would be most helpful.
ft³ 2800
